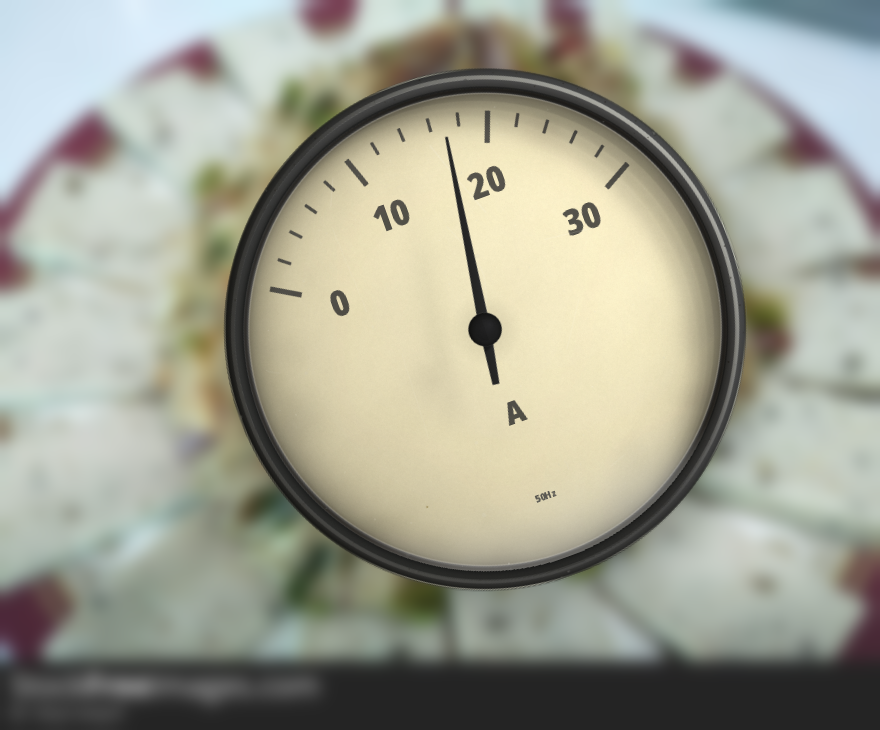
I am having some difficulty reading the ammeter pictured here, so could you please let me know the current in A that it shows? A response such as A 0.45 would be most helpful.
A 17
